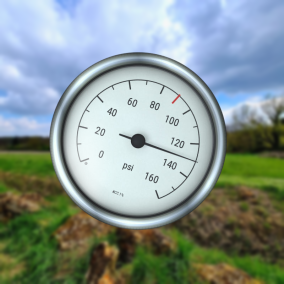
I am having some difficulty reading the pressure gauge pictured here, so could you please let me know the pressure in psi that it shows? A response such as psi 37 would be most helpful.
psi 130
